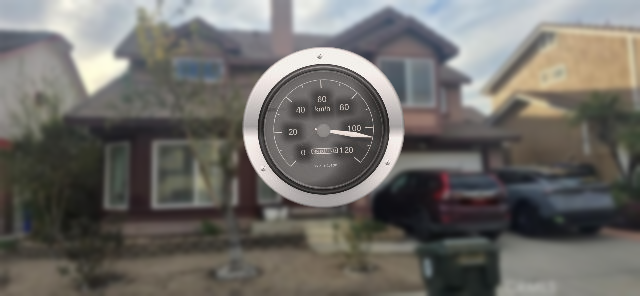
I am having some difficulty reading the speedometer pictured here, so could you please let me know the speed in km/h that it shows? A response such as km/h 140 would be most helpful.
km/h 105
